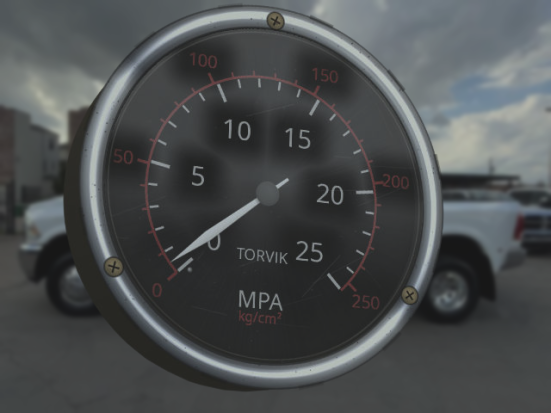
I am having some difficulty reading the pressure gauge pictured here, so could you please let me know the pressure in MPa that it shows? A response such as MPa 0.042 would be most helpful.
MPa 0.5
